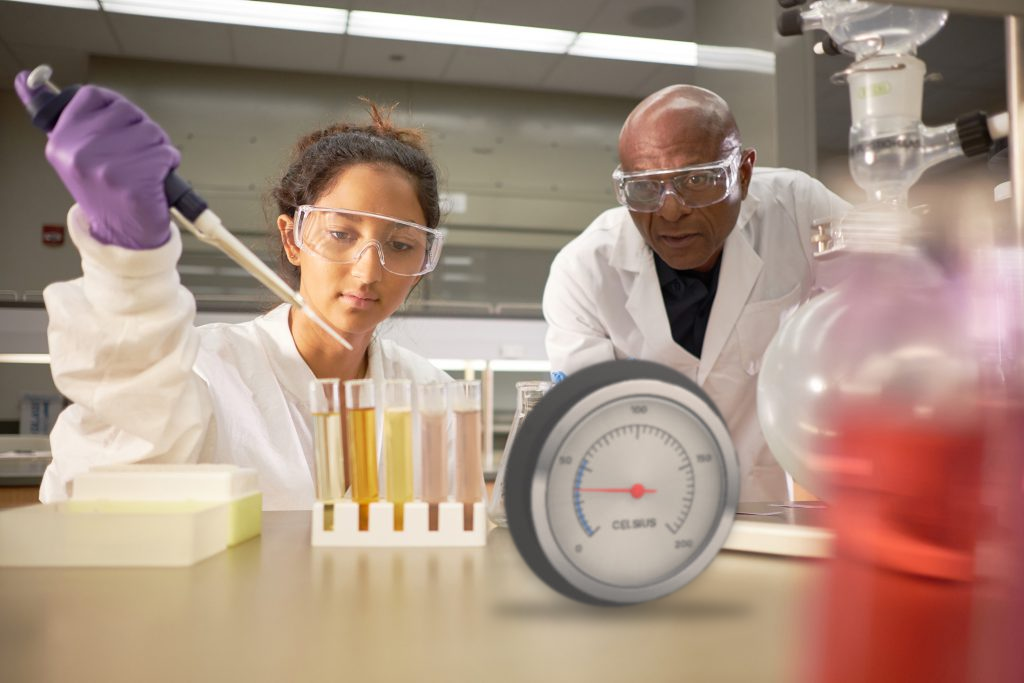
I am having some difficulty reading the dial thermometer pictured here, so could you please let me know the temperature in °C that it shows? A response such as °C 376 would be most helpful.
°C 35
